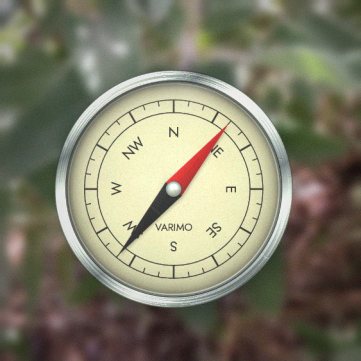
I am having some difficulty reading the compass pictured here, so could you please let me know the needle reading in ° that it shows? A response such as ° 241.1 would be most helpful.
° 40
